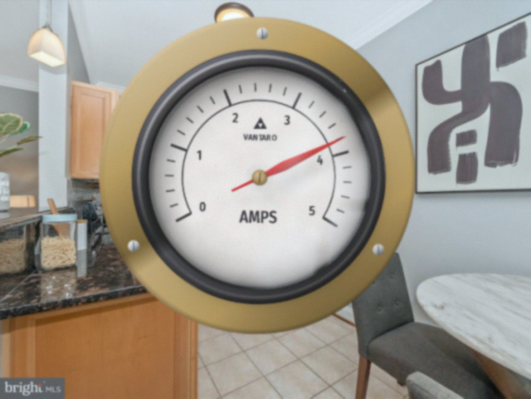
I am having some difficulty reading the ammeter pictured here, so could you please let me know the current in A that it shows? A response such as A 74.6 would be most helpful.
A 3.8
